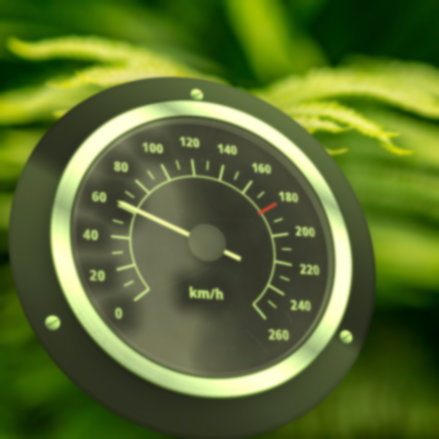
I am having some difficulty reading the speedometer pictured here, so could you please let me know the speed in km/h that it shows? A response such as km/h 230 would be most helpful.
km/h 60
